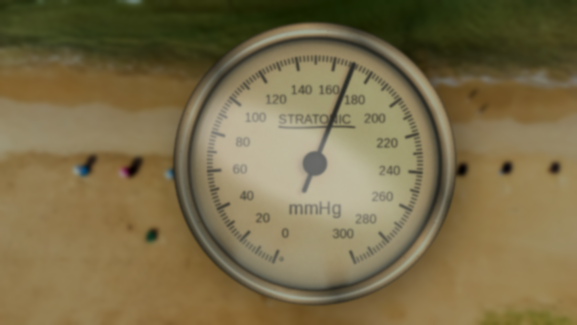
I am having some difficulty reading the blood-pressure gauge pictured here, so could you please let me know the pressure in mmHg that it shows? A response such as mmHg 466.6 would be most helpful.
mmHg 170
